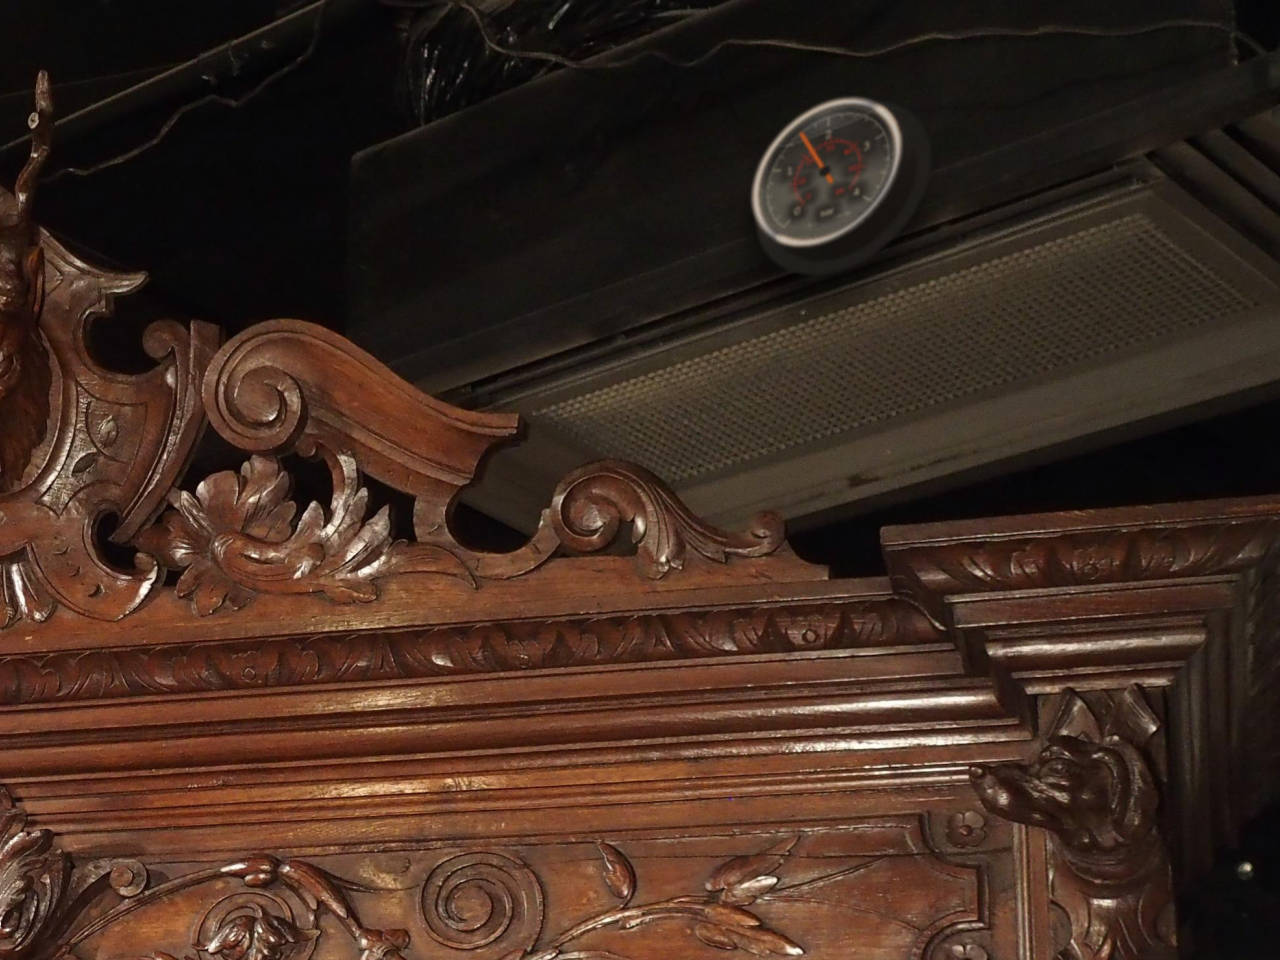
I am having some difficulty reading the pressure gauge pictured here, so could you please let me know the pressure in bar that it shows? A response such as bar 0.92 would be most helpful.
bar 1.6
